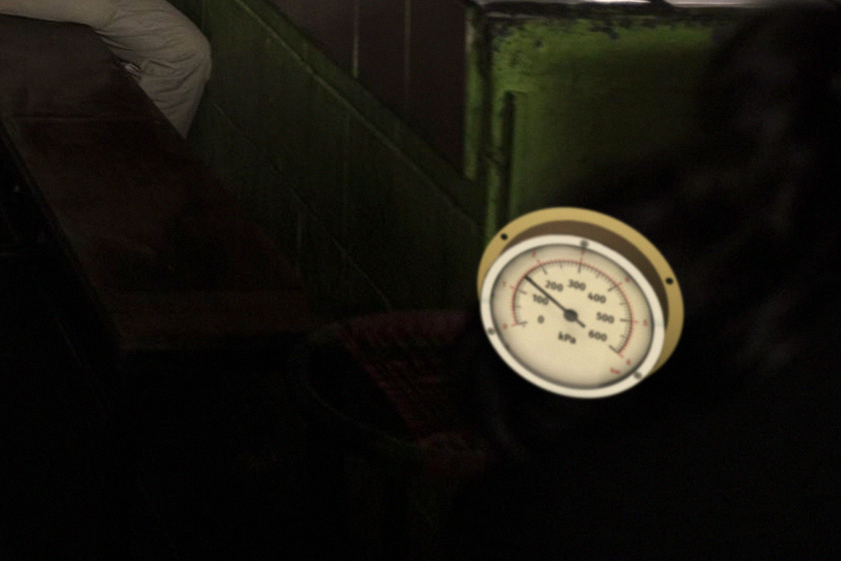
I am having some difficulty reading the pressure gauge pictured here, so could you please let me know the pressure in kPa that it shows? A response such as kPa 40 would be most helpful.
kPa 150
